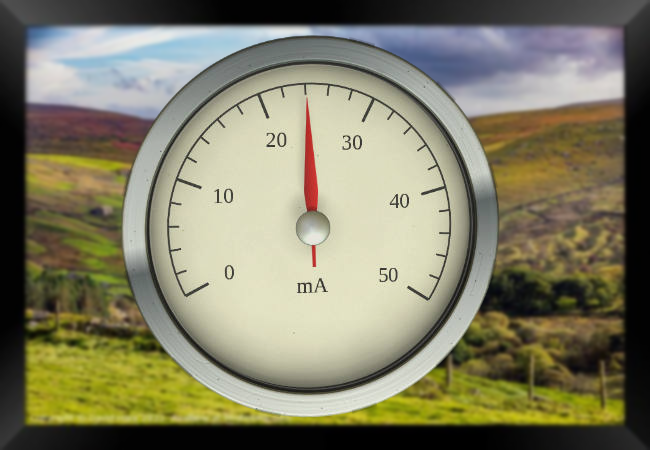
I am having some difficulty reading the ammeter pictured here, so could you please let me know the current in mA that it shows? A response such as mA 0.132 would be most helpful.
mA 24
